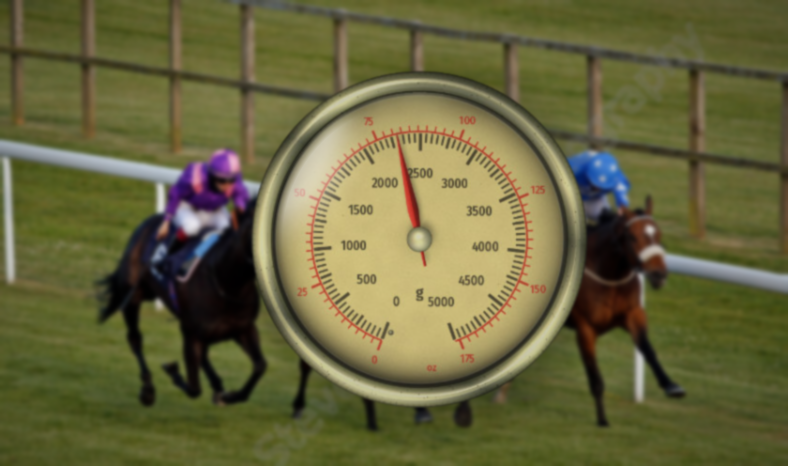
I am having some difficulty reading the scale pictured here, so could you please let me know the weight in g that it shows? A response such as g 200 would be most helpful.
g 2300
